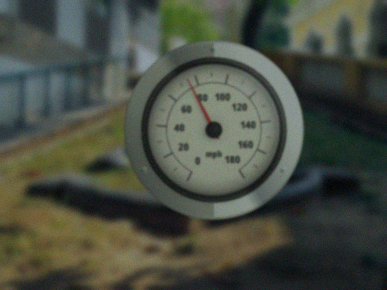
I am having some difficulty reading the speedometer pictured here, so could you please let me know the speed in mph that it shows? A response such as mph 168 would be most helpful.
mph 75
